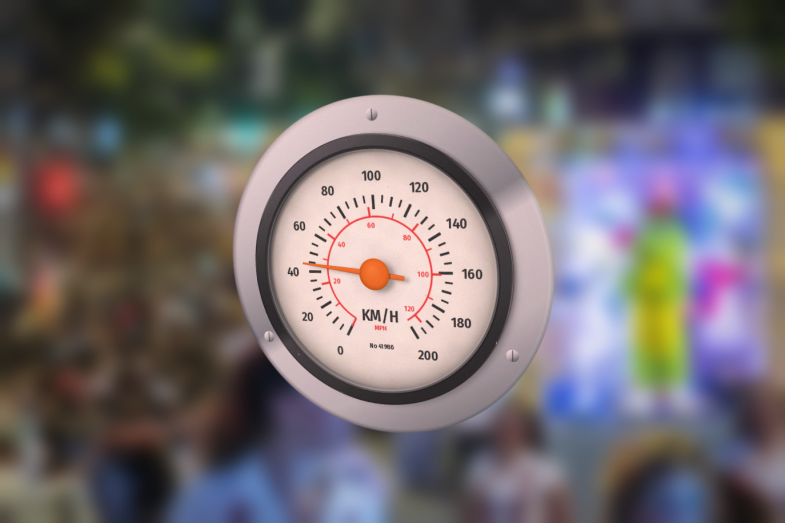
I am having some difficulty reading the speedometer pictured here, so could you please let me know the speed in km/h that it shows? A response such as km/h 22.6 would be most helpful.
km/h 45
